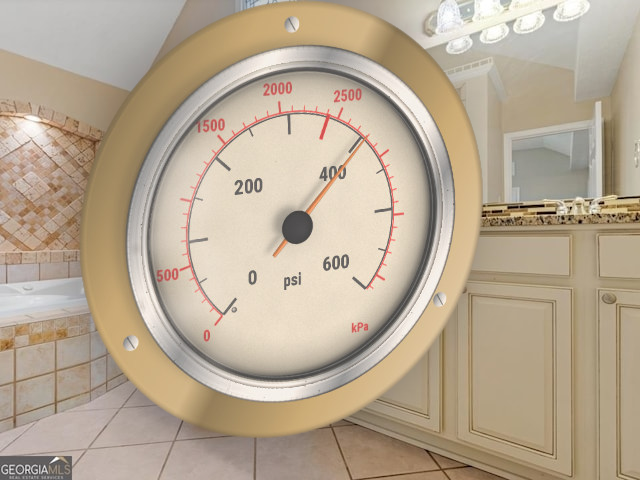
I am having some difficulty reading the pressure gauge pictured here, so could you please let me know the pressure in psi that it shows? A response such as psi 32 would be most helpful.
psi 400
